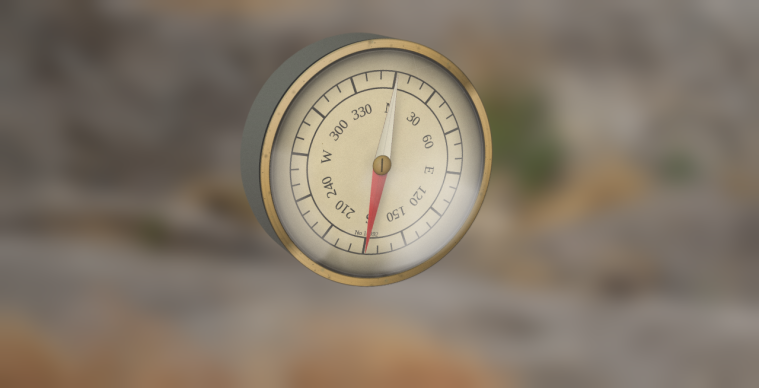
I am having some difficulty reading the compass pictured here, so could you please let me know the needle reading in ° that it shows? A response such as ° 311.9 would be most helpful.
° 180
